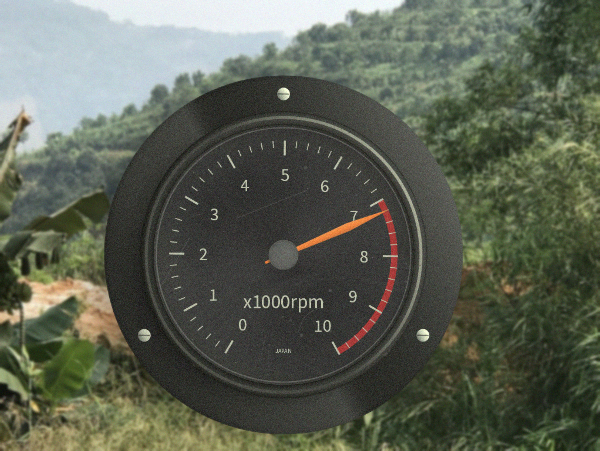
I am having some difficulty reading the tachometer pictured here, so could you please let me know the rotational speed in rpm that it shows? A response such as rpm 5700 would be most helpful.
rpm 7200
